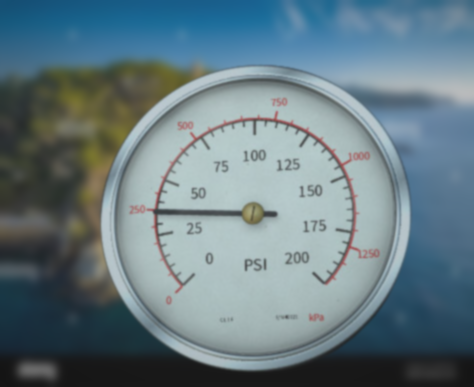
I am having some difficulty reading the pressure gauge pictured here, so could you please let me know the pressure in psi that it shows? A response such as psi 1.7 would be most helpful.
psi 35
